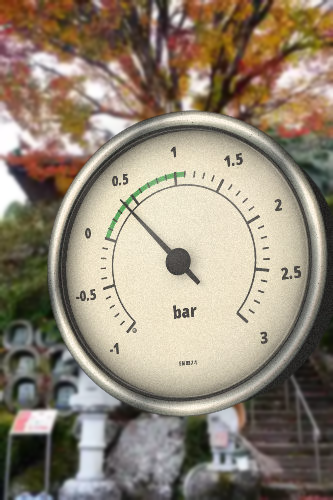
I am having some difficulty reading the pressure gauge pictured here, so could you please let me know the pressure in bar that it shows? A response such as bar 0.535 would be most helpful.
bar 0.4
